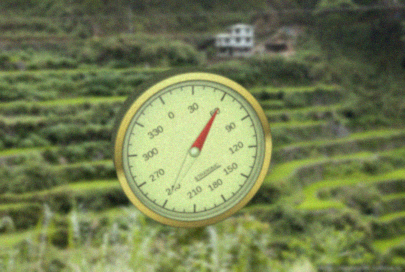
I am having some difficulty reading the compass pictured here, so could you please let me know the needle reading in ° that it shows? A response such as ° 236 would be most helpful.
° 60
